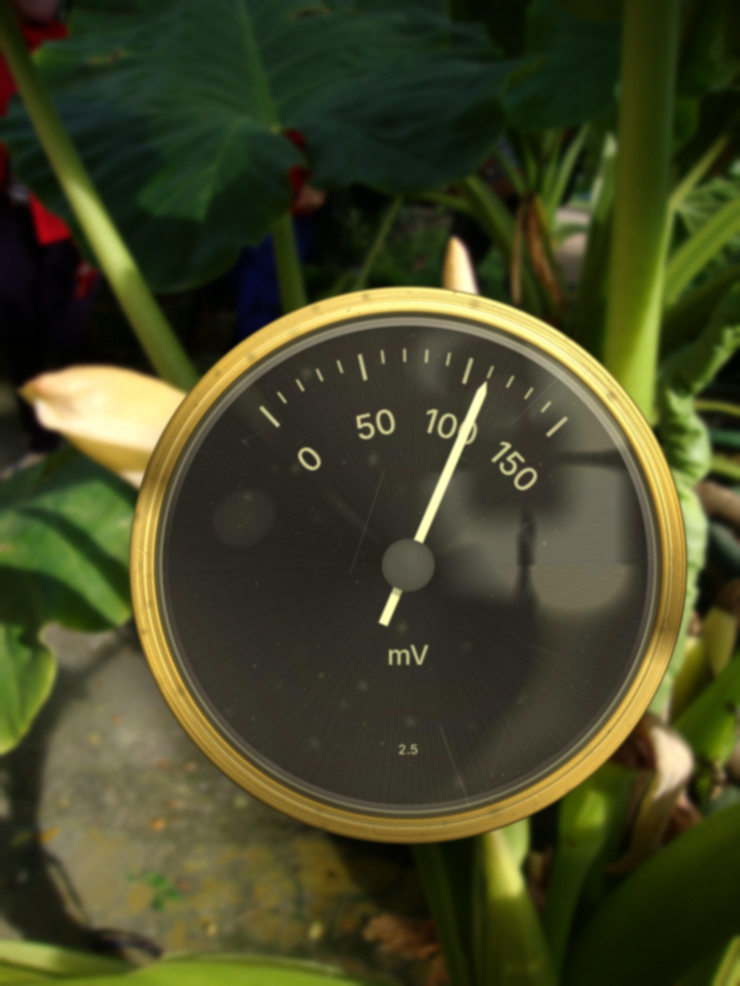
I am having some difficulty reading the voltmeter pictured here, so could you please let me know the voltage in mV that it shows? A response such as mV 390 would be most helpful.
mV 110
